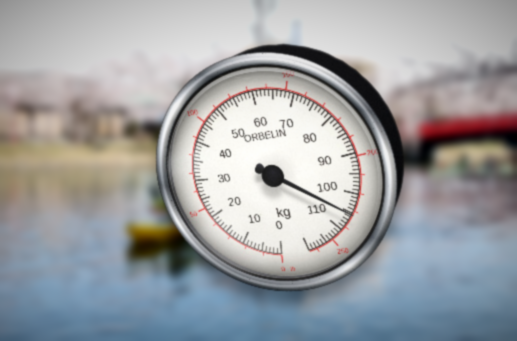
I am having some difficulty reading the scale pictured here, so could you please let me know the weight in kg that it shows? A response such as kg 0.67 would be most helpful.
kg 105
